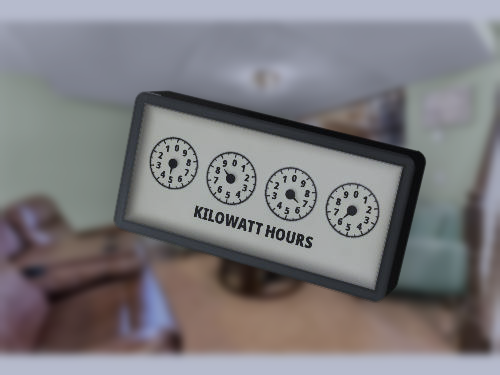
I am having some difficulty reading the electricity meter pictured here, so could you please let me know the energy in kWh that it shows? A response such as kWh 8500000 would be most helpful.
kWh 4866
